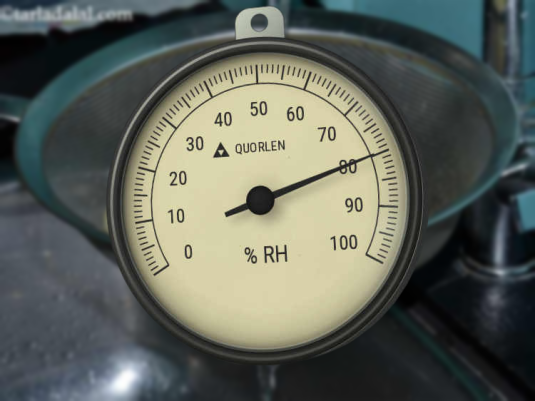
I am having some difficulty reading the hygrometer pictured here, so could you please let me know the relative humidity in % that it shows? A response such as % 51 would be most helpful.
% 80
